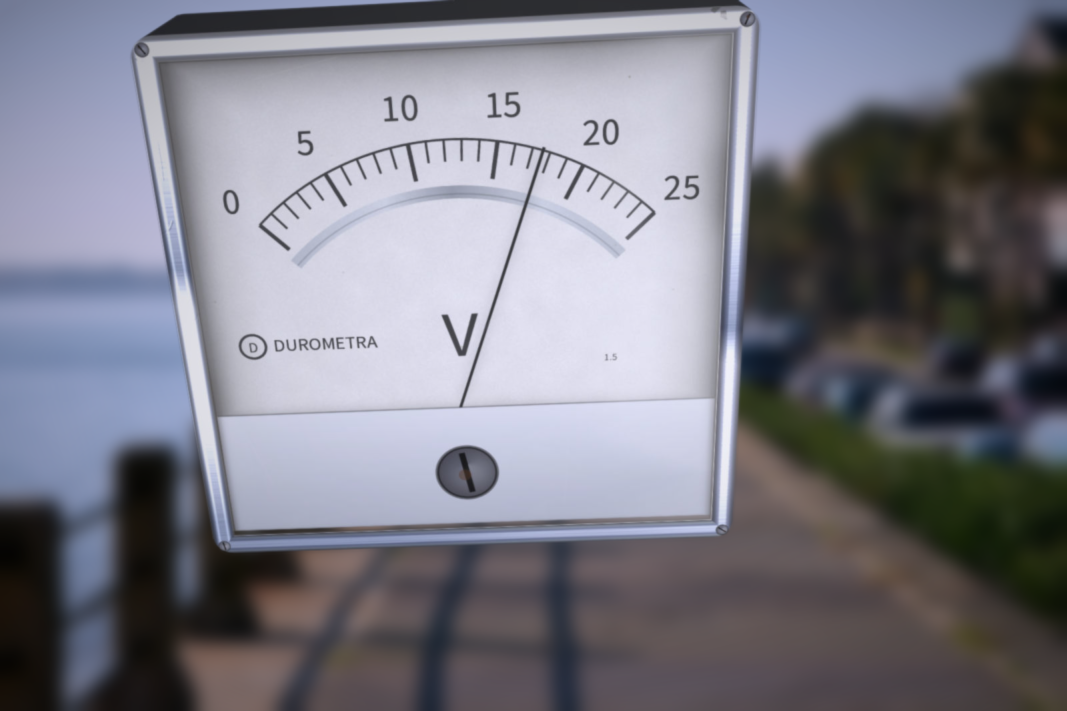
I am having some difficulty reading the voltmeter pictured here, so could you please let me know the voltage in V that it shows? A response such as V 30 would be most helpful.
V 17.5
